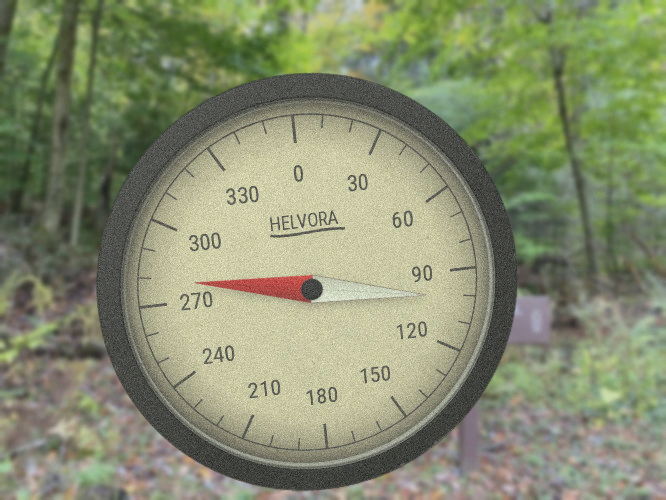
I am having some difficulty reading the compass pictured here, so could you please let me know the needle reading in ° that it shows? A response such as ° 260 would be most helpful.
° 280
